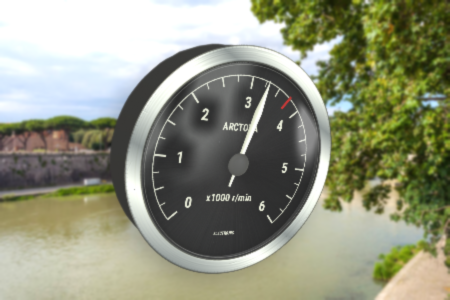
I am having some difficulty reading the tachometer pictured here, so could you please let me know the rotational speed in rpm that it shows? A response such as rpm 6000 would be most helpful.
rpm 3250
